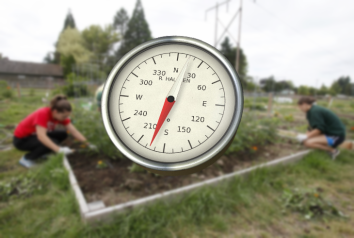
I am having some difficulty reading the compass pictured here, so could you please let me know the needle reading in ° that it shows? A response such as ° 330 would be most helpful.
° 195
